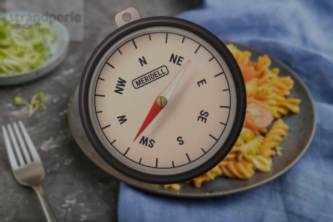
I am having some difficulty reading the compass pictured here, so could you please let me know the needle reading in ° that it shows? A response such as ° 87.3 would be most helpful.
° 240
